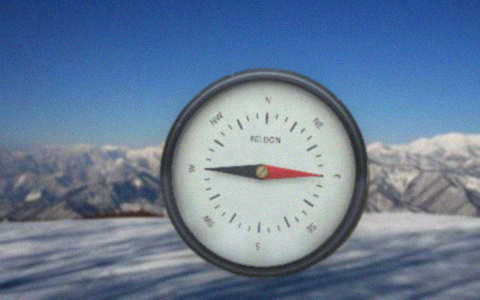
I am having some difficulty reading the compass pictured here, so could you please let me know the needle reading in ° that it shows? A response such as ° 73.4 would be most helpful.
° 90
